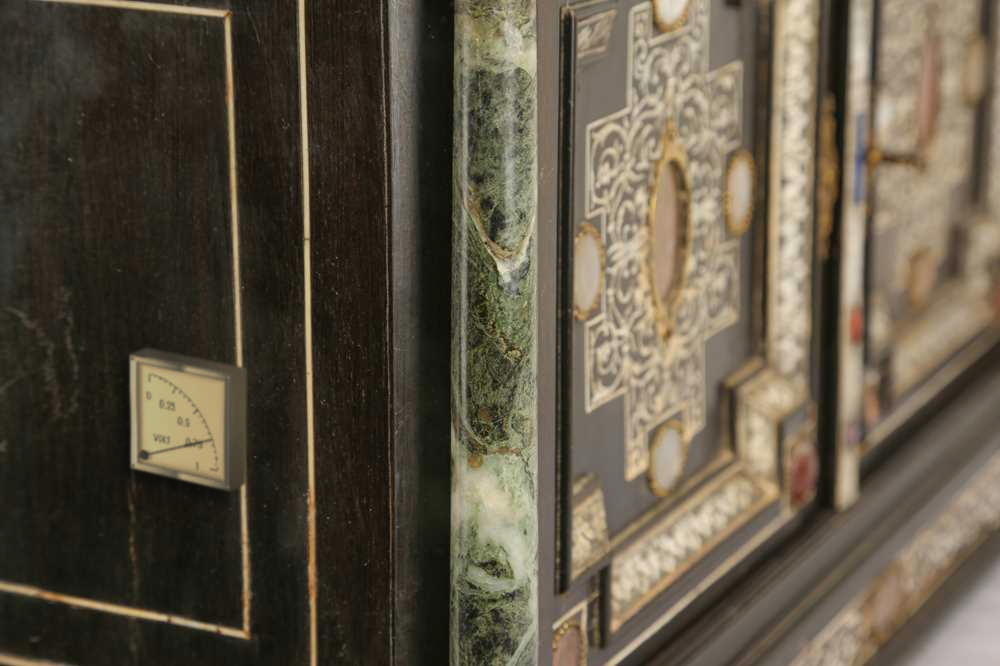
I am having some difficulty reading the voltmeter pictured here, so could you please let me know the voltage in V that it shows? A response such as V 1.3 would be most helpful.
V 0.75
